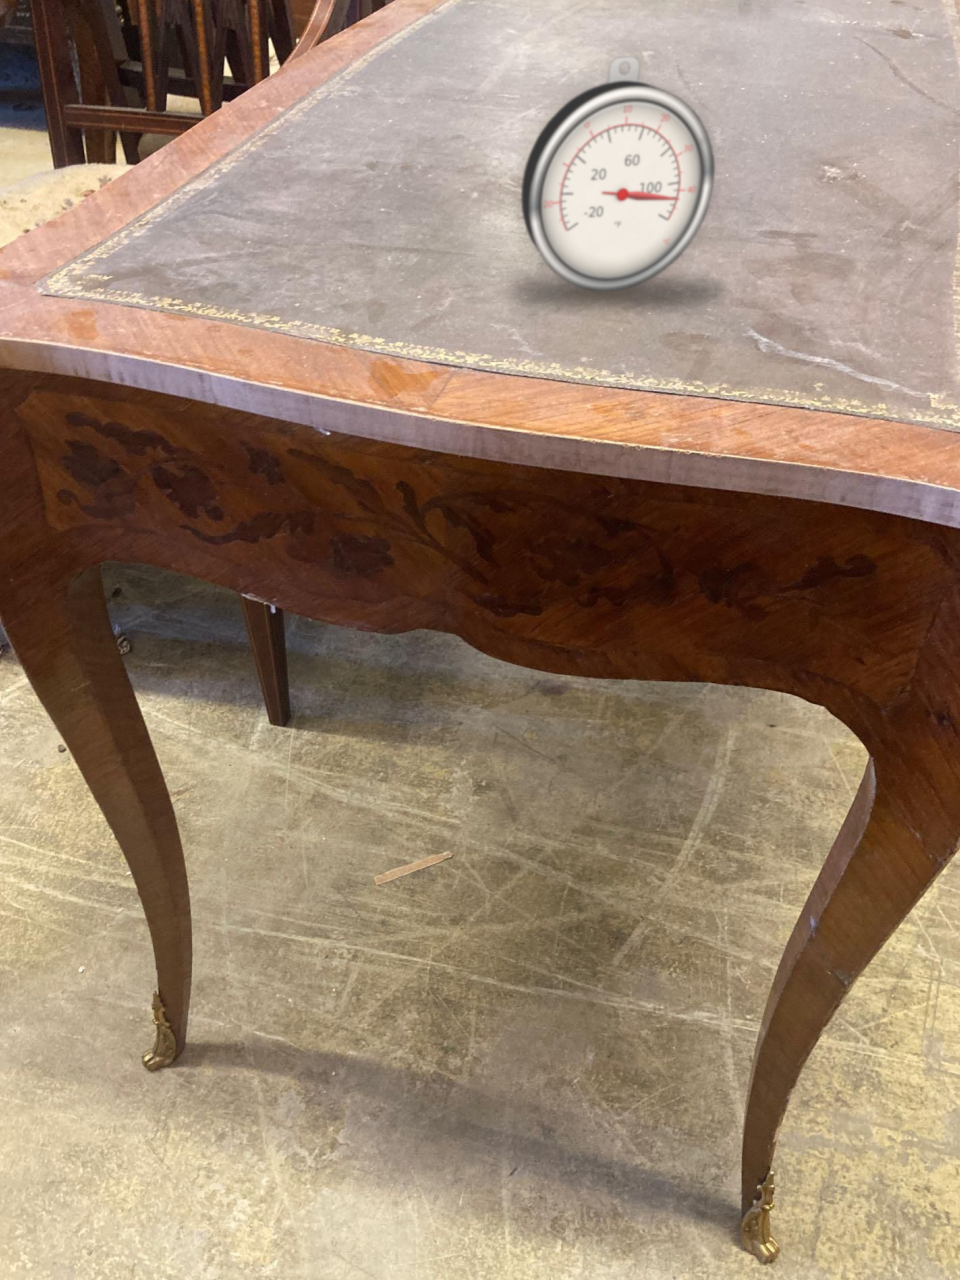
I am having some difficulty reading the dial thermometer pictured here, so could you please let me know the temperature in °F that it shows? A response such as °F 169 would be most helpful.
°F 108
